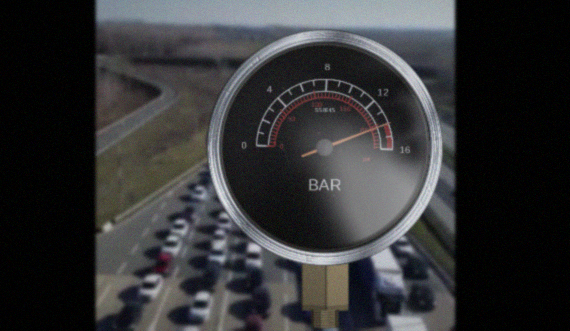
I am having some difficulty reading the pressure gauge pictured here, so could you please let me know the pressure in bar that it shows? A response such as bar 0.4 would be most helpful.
bar 14
